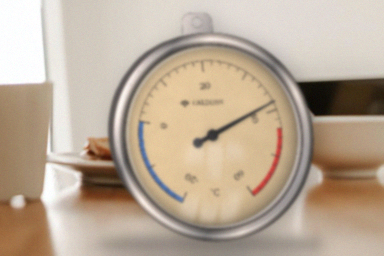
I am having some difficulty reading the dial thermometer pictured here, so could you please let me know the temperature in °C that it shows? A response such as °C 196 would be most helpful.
°C 38
